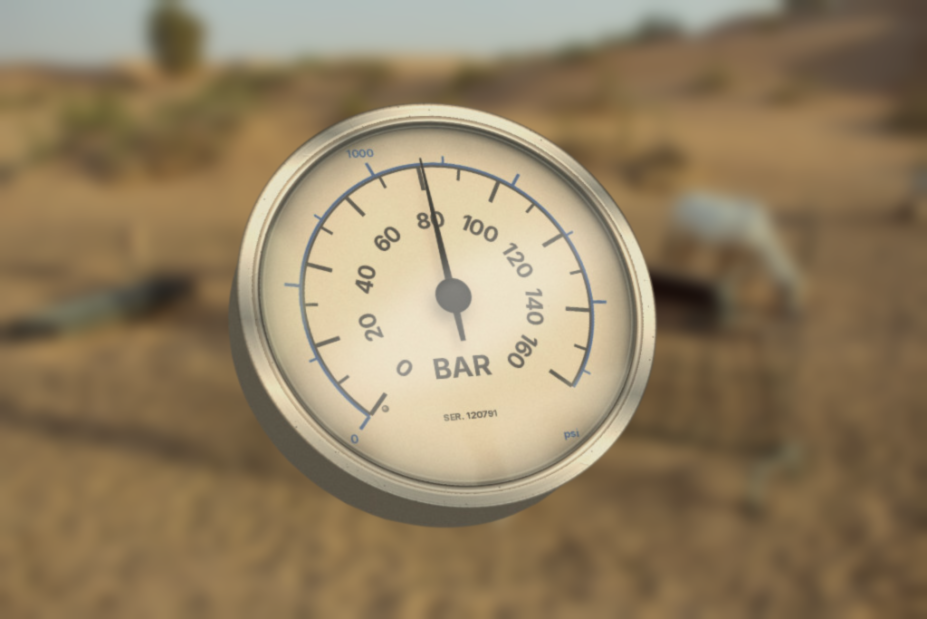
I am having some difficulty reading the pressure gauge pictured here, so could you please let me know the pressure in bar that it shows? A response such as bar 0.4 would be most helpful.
bar 80
